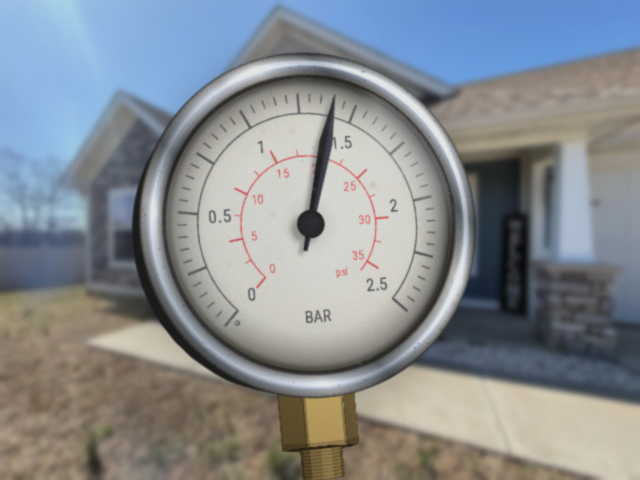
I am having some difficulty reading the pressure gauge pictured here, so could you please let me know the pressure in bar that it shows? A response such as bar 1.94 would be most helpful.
bar 1.4
